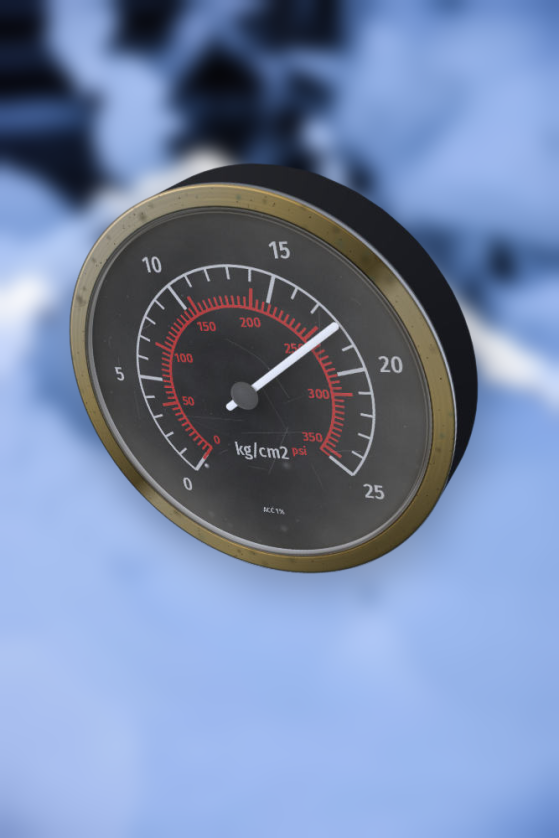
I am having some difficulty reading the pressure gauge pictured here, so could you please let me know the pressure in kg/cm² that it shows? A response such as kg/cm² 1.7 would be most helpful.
kg/cm² 18
